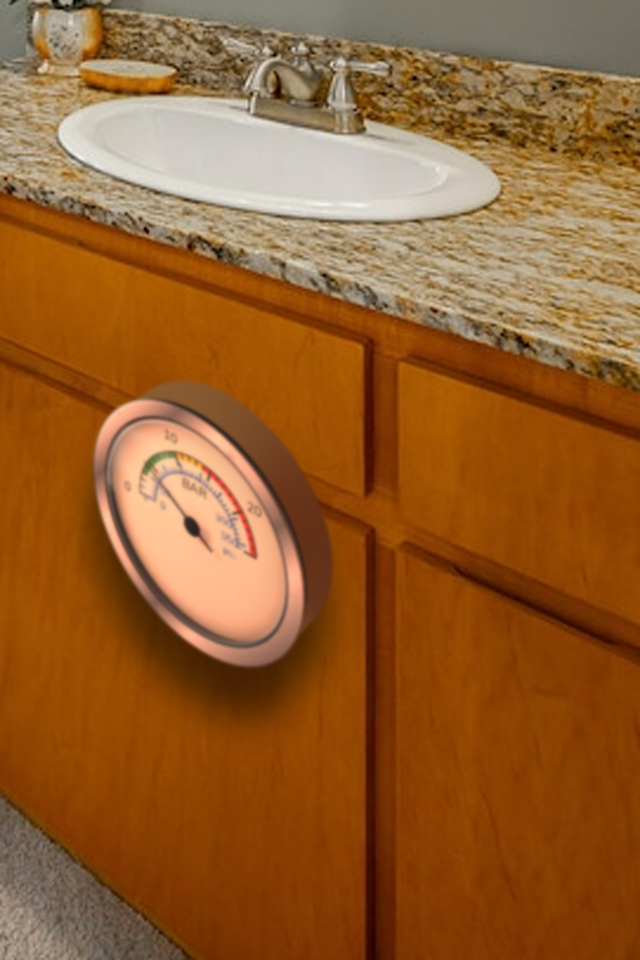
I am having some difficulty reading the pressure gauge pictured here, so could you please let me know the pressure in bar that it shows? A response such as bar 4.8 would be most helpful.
bar 5
